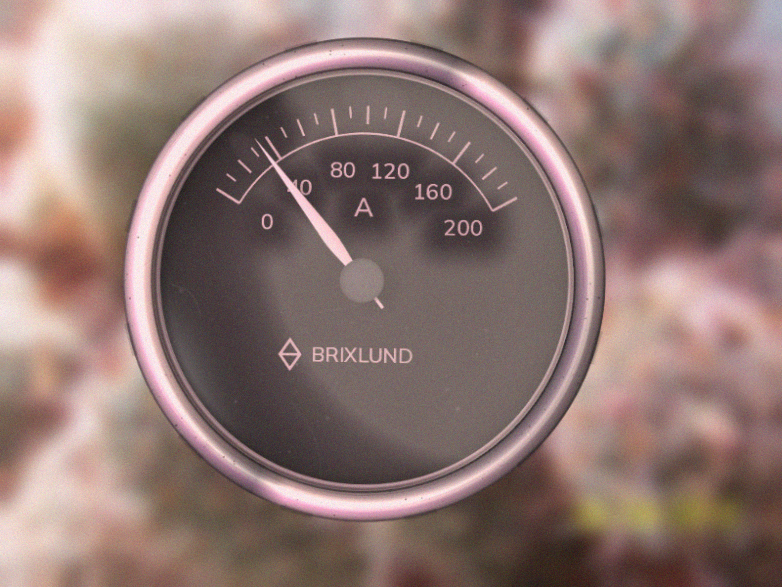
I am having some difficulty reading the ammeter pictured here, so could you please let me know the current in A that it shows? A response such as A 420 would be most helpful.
A 35
